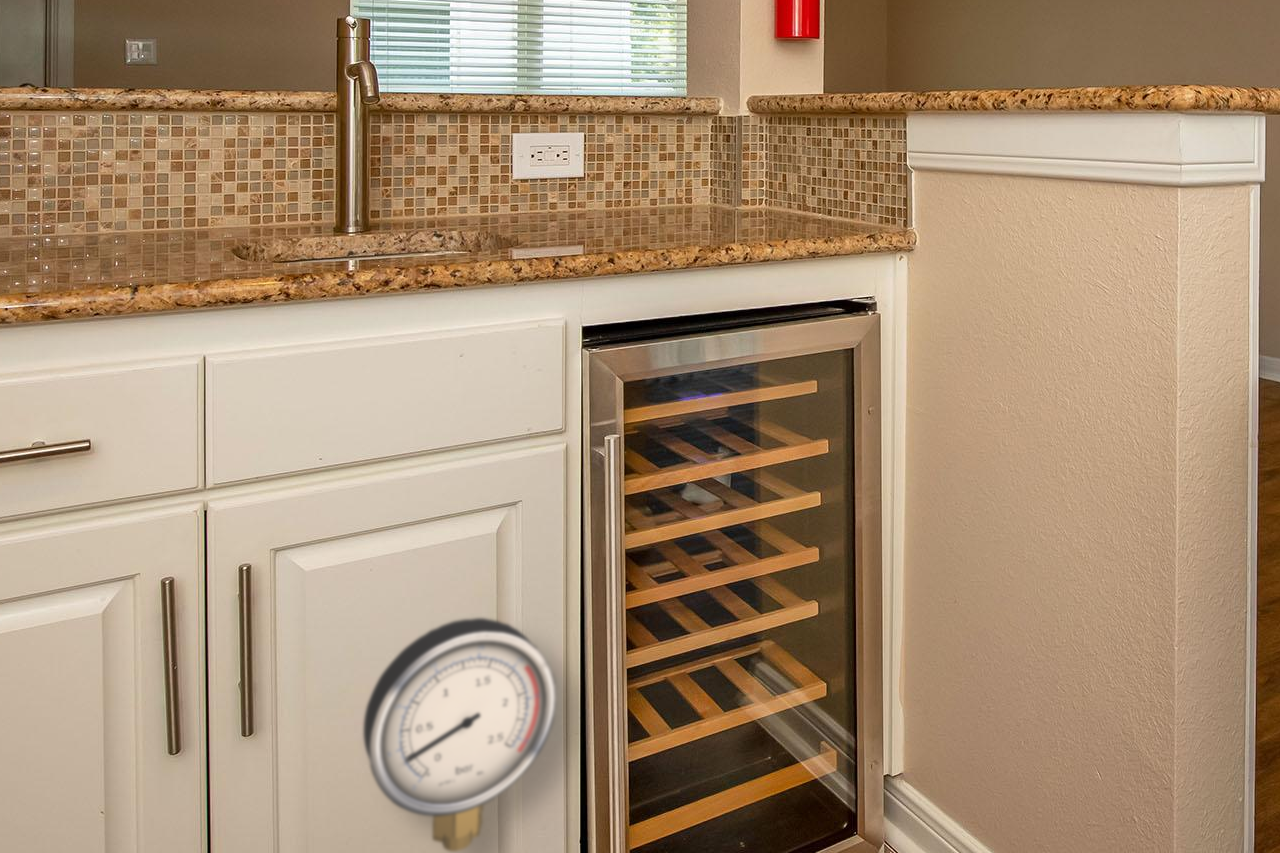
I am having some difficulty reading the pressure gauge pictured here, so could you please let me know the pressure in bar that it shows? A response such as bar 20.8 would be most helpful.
bar 0.25
